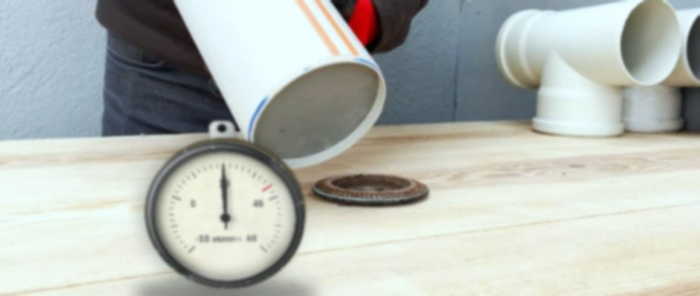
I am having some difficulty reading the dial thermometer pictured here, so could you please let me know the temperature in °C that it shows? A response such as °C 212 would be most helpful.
°C 20
